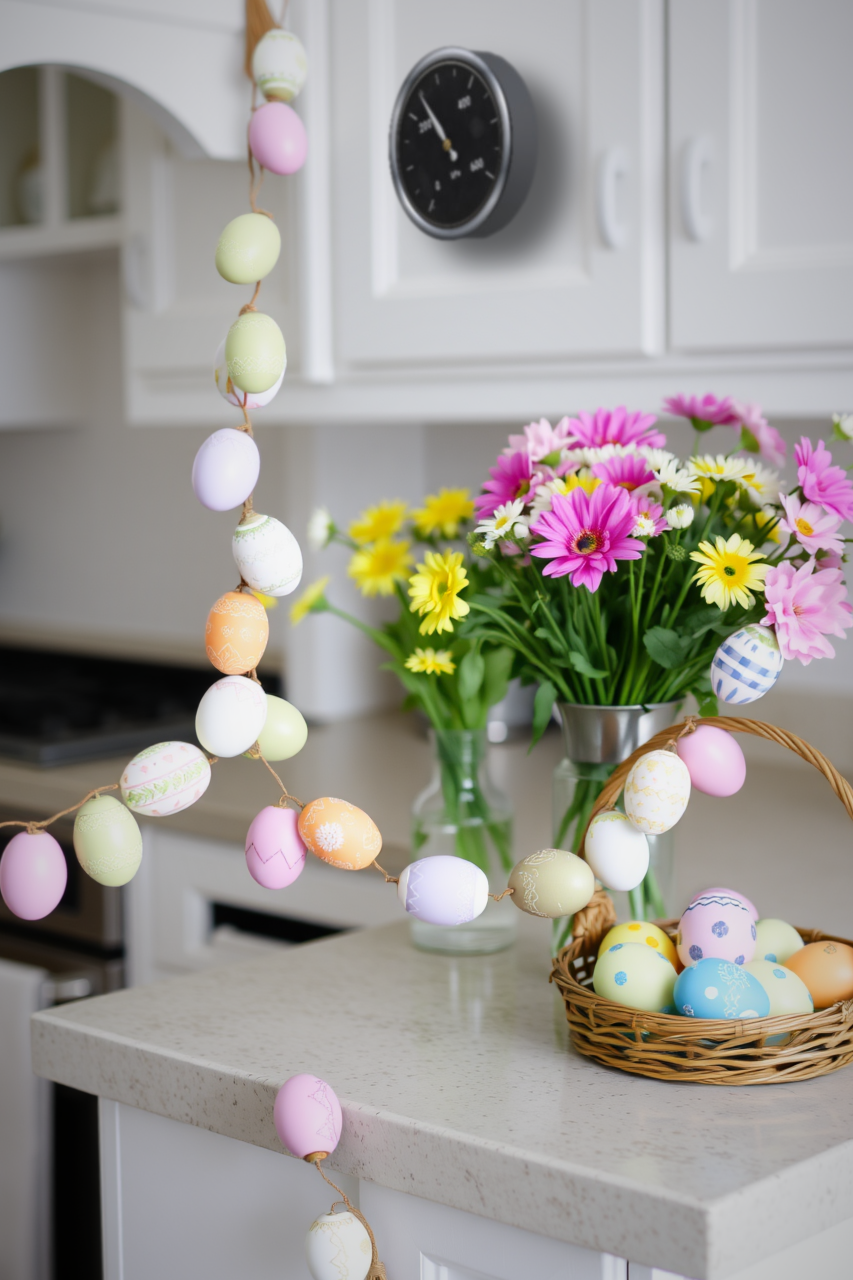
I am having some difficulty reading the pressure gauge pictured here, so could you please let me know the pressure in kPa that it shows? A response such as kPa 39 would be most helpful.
kPa 250
